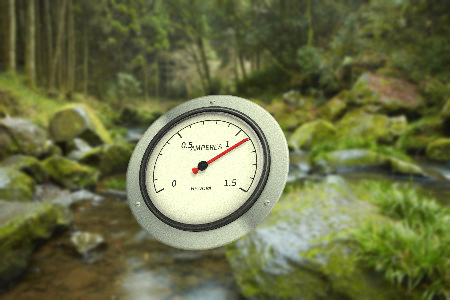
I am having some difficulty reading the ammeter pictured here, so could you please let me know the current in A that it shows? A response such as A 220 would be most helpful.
A 1.1
